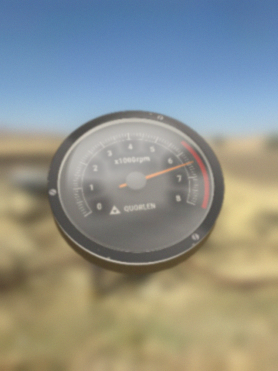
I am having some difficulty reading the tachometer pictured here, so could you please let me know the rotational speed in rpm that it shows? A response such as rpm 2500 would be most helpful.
rpm 6500
